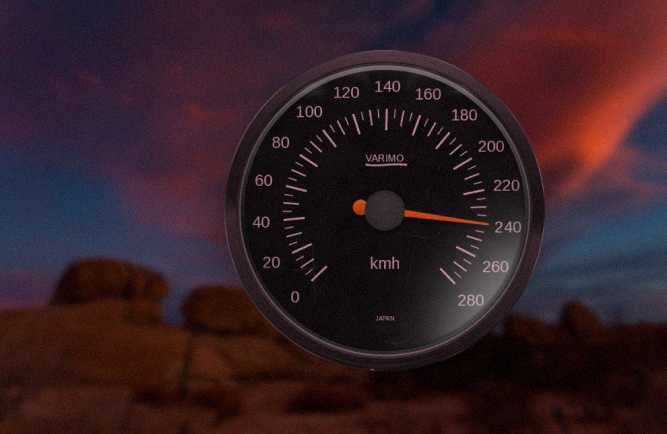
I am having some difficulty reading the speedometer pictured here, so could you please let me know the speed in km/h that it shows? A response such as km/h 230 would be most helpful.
km/h 240
